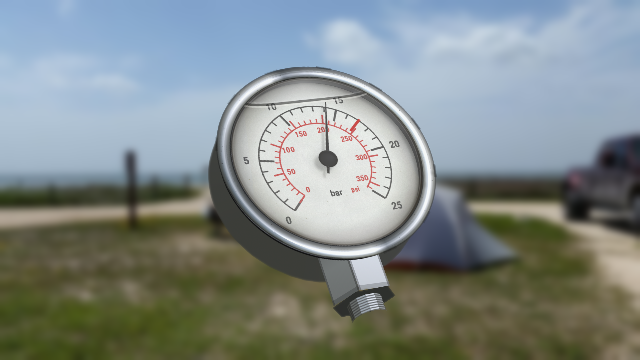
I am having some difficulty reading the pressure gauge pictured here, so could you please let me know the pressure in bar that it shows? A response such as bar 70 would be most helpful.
bar 14
